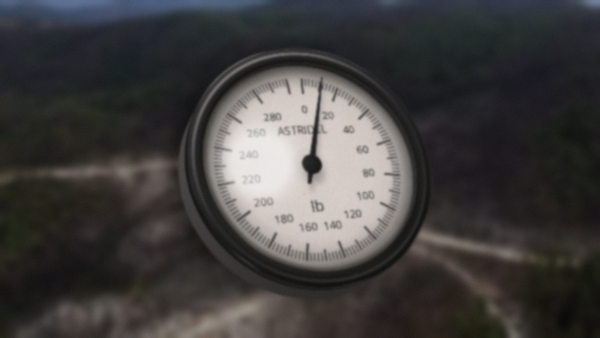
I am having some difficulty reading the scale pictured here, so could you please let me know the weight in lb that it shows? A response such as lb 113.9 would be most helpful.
lb 10
